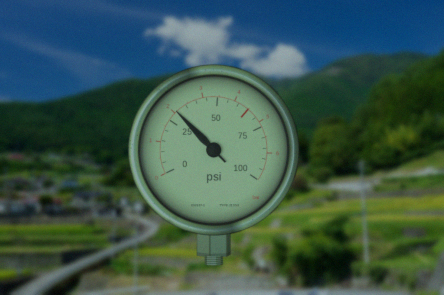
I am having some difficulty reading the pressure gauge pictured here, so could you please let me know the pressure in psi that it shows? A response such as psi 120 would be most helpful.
psi 30
